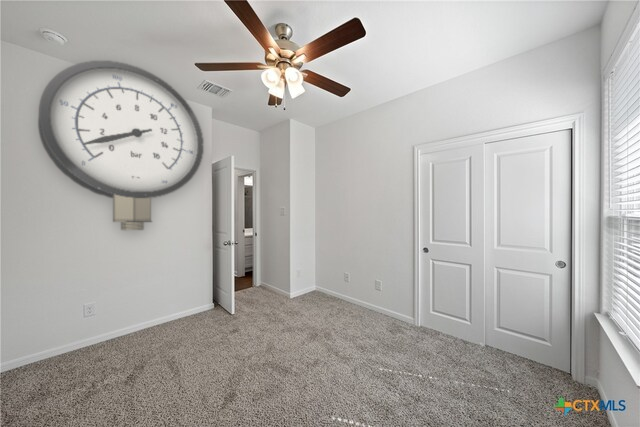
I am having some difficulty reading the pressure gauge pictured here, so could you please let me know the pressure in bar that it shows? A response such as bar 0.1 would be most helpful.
bar 1
